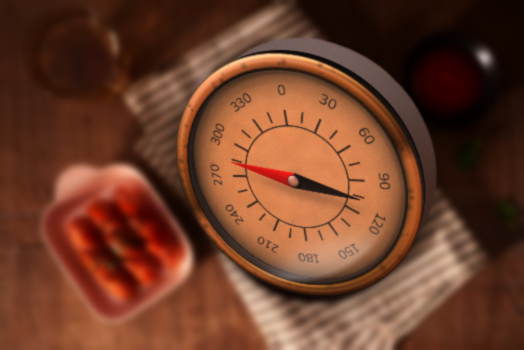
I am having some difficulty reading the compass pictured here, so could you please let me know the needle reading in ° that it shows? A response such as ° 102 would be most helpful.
° 285
